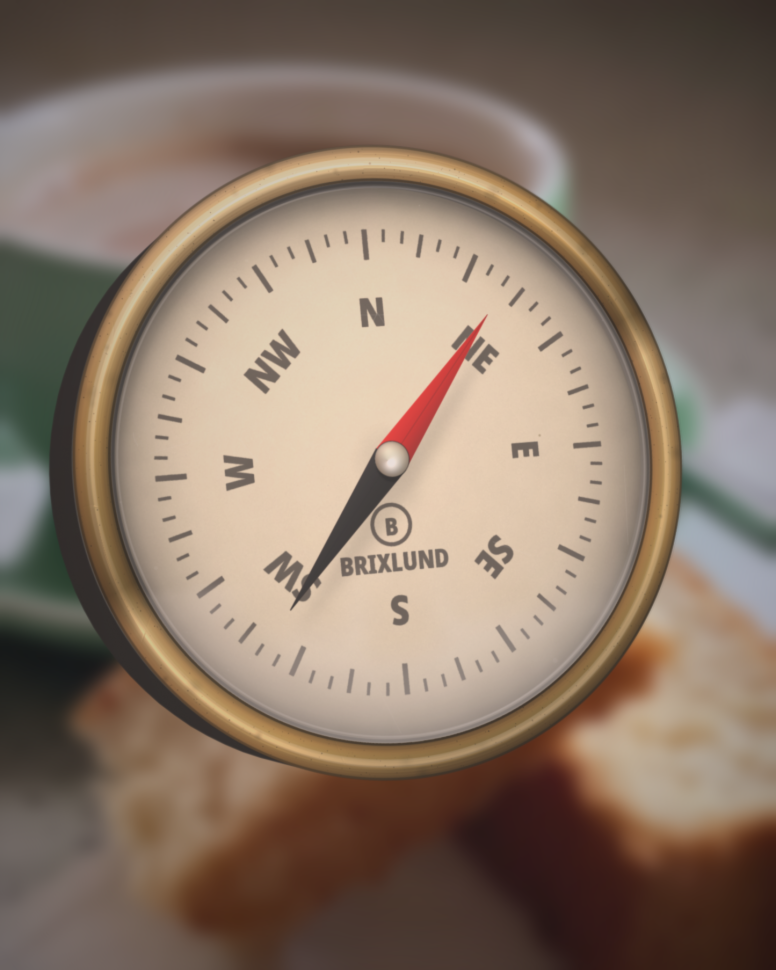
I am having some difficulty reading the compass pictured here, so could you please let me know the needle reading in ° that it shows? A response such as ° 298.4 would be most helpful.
° 40
